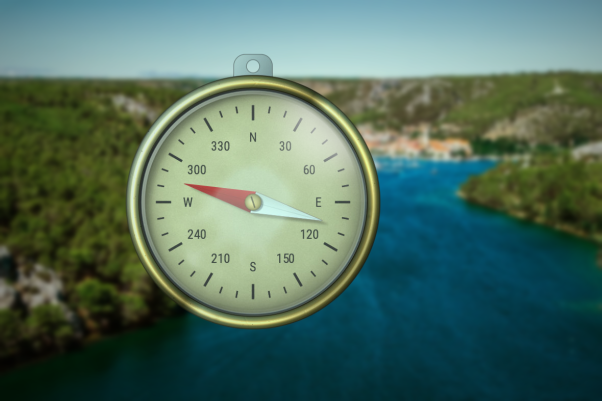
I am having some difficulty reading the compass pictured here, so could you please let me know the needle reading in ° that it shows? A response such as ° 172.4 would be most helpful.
° 285
